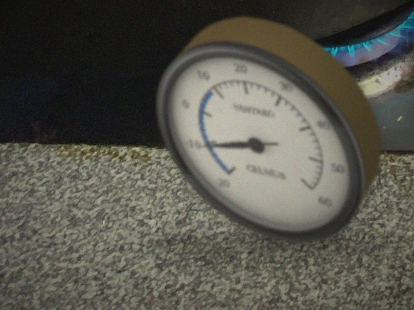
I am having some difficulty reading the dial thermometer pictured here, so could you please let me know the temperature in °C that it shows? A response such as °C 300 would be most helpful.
°C -10
